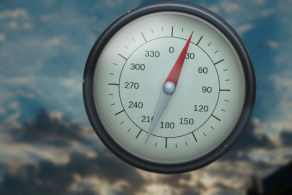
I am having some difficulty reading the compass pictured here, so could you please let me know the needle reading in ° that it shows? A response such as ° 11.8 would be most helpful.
° 20
